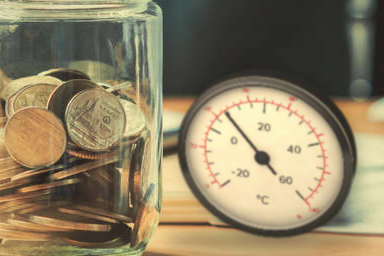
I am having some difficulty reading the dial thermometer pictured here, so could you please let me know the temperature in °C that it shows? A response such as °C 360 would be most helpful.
°C 8
